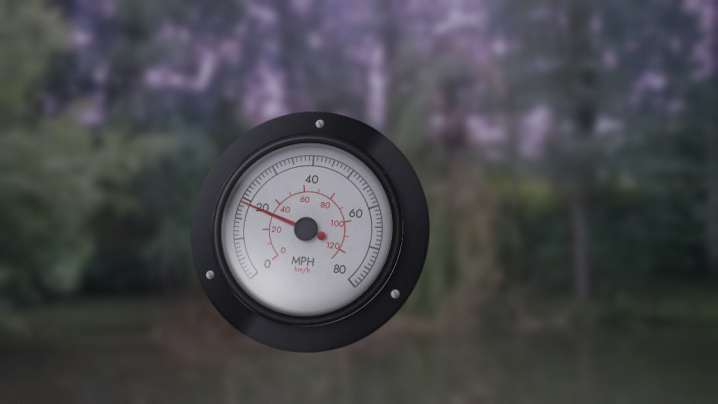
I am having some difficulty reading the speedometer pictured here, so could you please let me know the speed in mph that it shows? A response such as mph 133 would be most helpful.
mph 19
